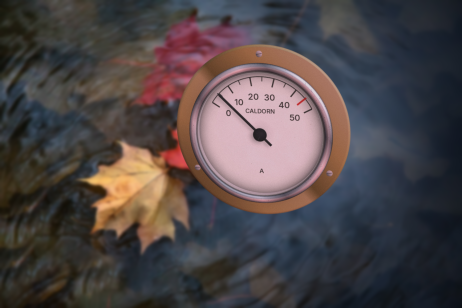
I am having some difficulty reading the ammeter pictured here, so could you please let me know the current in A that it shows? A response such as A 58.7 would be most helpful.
A 5
